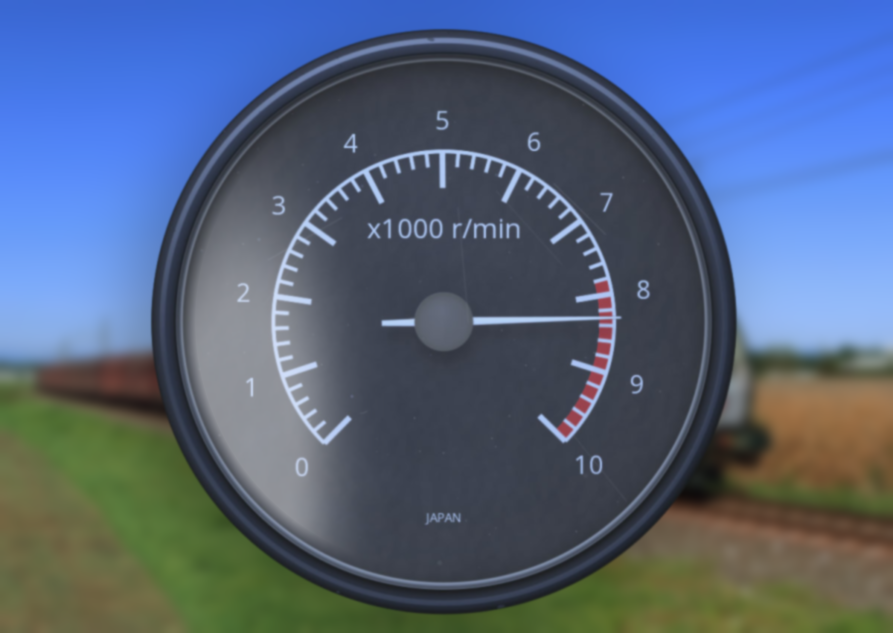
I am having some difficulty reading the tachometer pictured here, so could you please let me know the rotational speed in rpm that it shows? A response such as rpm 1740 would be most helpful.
rpm 8300
